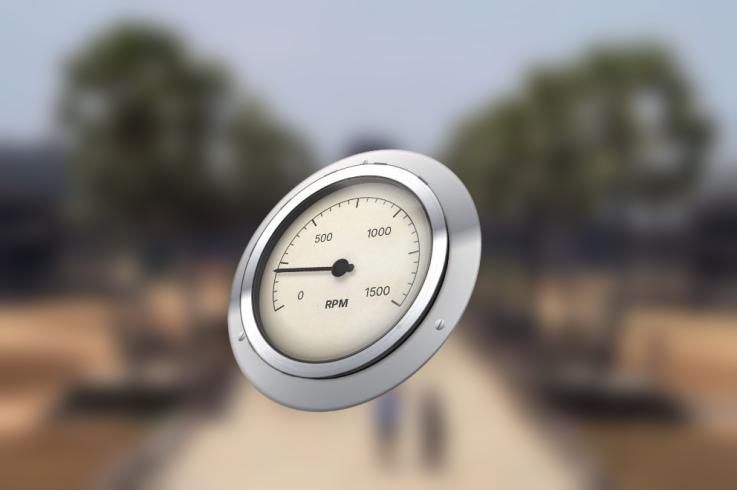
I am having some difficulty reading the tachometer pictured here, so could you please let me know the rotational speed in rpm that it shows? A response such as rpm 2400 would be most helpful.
rpm 200
